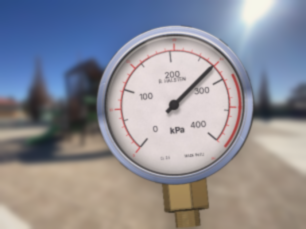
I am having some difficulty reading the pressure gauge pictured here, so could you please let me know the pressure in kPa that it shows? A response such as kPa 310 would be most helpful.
kPa 275
